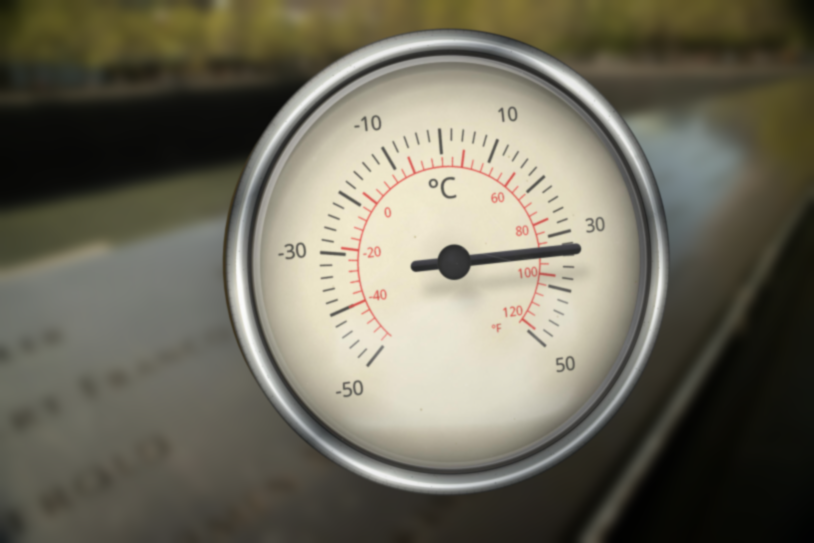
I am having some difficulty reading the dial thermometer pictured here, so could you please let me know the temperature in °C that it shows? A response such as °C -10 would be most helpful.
°C 33
